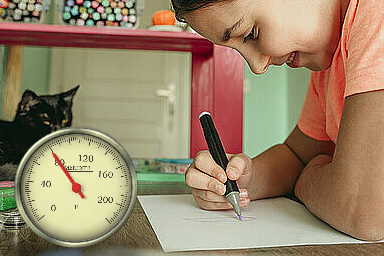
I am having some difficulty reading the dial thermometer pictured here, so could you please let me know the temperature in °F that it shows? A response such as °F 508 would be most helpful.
°F 80
